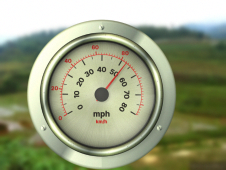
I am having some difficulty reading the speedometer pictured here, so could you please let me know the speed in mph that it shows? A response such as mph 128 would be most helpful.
mph 52.5
